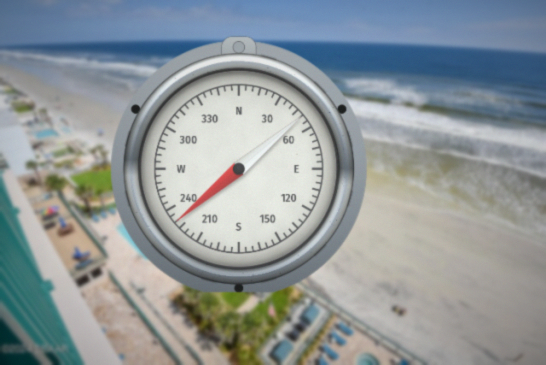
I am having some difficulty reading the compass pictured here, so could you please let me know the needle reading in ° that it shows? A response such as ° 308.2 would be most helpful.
° 230
